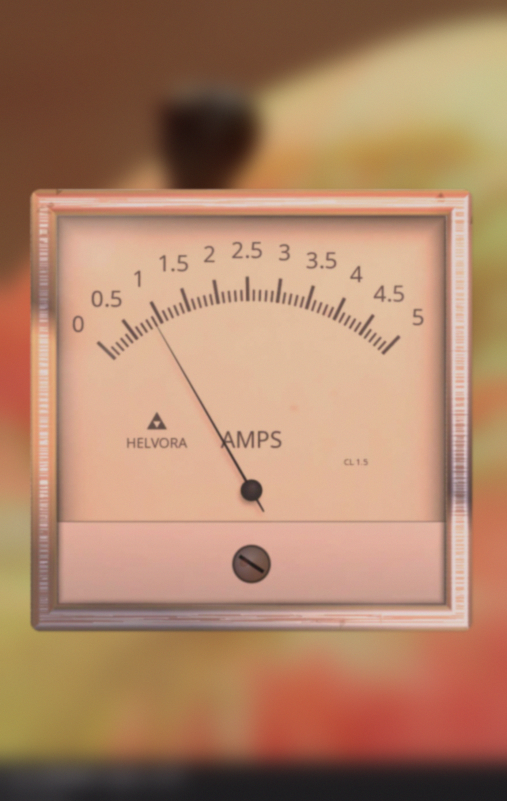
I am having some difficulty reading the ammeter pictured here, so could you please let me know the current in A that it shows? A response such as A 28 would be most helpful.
A 0.9
